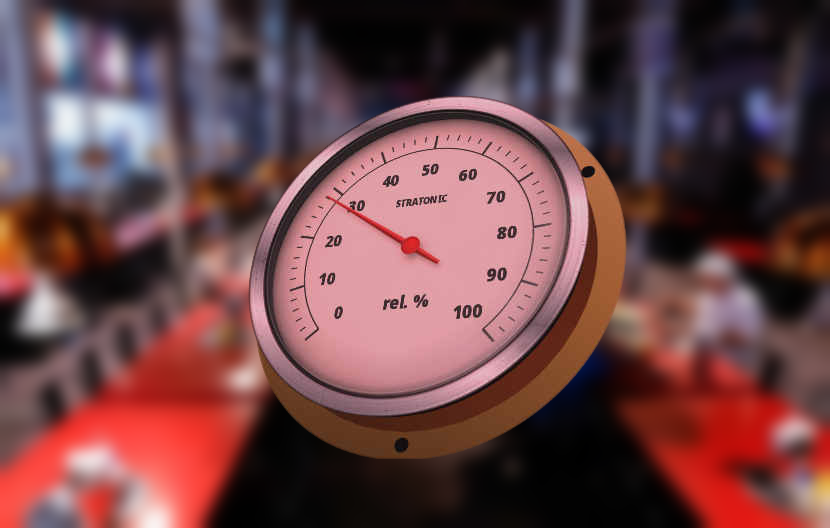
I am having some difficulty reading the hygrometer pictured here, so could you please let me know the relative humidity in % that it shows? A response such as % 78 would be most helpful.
% 28
